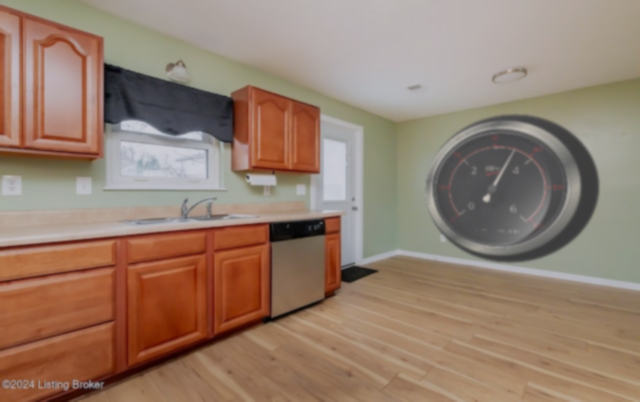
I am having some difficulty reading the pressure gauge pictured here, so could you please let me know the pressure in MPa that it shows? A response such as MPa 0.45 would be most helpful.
MPa 3.5
